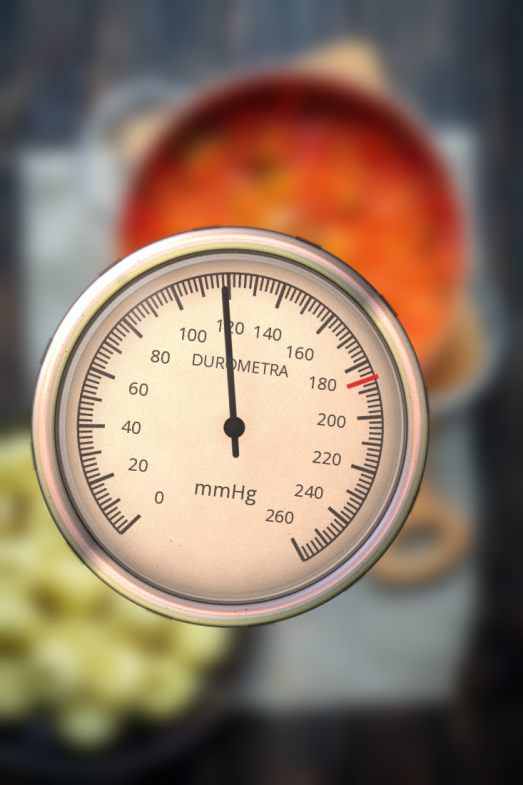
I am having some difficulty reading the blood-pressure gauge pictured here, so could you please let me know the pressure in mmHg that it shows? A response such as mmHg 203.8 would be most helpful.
mmHg 118
